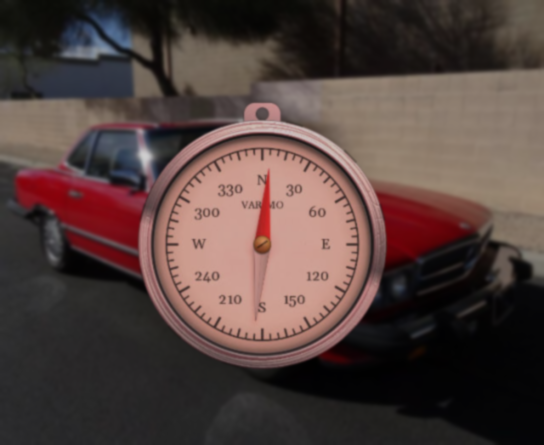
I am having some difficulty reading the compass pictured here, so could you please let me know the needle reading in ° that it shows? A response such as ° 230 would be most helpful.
° 5
